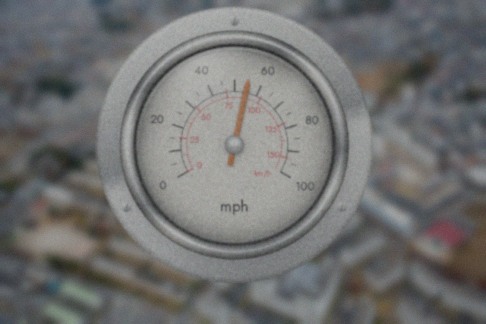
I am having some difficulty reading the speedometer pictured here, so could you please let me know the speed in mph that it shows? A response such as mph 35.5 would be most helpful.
mph 55
